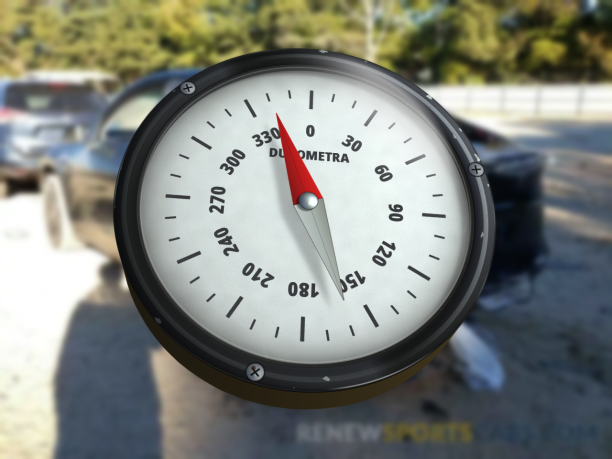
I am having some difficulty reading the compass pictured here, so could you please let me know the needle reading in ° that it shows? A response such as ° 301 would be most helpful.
° 340
